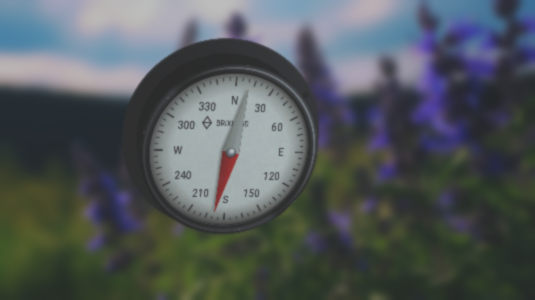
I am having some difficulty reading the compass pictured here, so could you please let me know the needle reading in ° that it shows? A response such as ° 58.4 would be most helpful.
° 190
